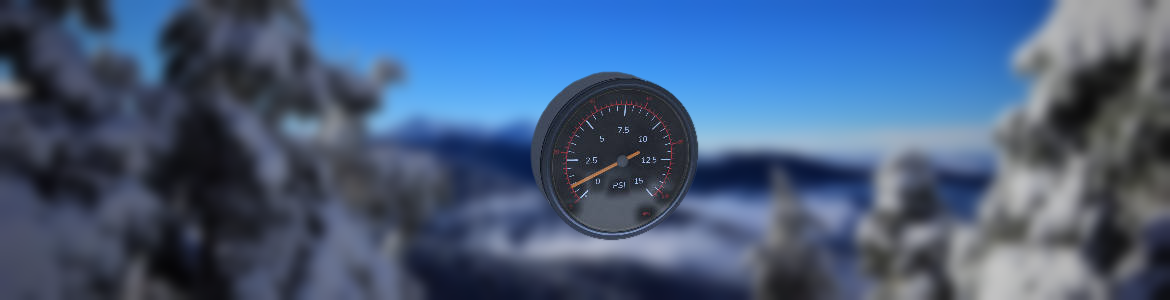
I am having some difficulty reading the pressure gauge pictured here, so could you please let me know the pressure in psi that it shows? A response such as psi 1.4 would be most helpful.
psi 1
